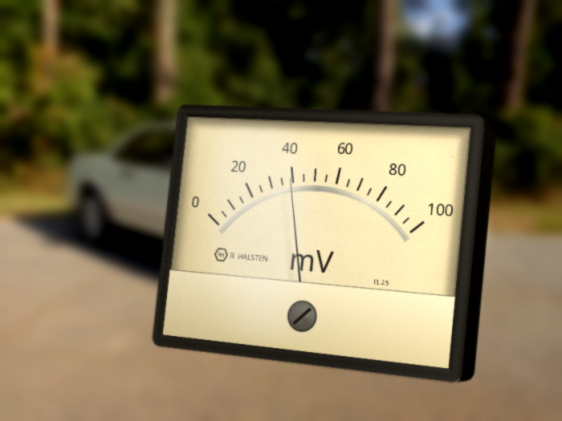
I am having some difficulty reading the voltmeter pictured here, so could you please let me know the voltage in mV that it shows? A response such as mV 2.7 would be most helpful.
mV 40
